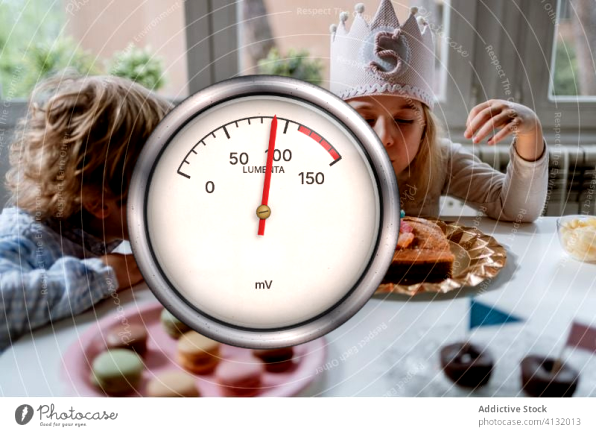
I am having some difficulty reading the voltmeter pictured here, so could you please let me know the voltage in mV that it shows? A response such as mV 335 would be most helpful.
mV 90
